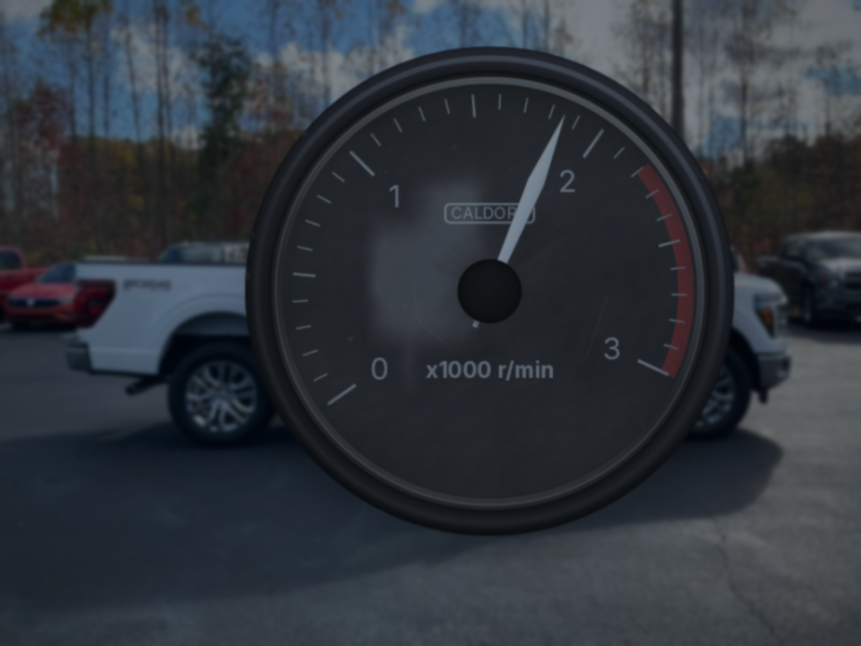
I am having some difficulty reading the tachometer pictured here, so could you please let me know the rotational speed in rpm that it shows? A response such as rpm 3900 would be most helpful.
rpm 1850
